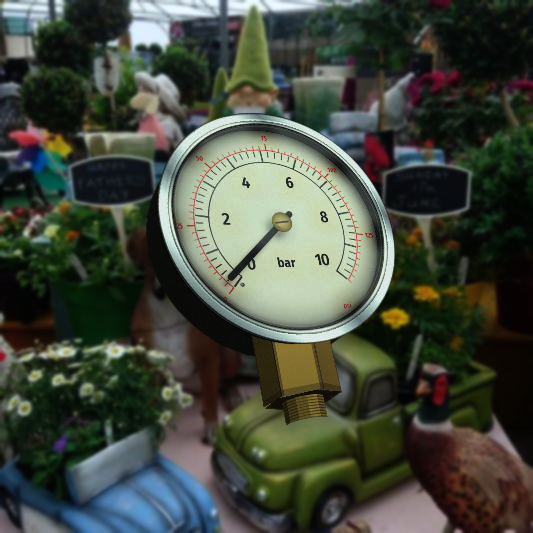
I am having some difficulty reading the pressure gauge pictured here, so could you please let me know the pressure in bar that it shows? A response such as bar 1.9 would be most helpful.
bar 0.2
